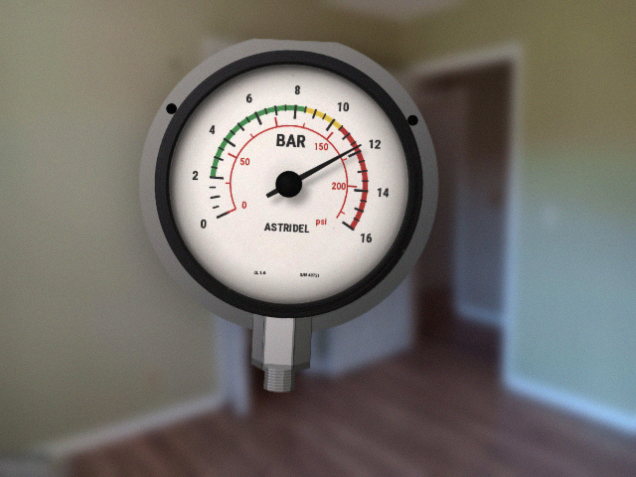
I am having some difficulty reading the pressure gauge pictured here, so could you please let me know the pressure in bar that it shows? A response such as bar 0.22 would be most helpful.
bar 11.75
